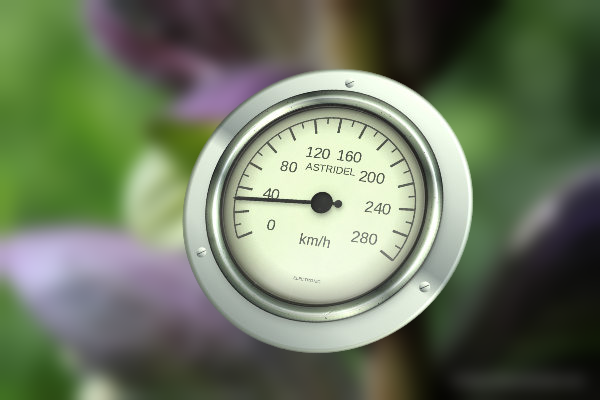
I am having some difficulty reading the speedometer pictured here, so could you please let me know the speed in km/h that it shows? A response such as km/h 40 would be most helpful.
km/h 30
